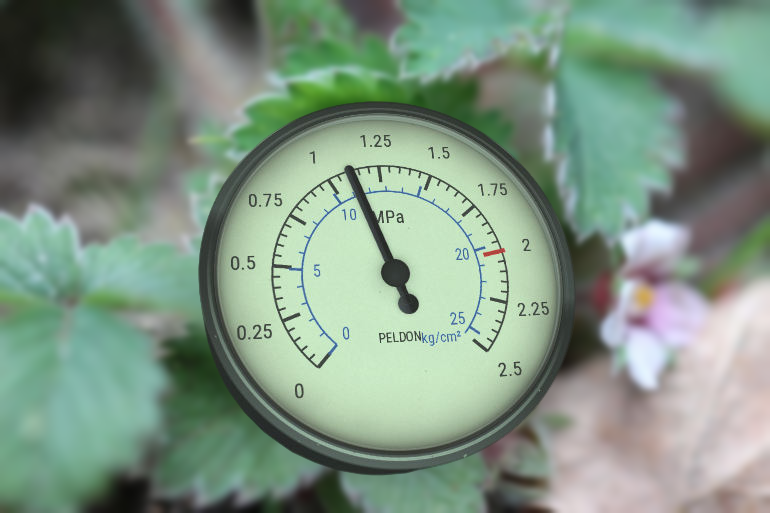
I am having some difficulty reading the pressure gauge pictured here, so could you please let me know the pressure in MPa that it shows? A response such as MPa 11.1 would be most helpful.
MPa 1.1
